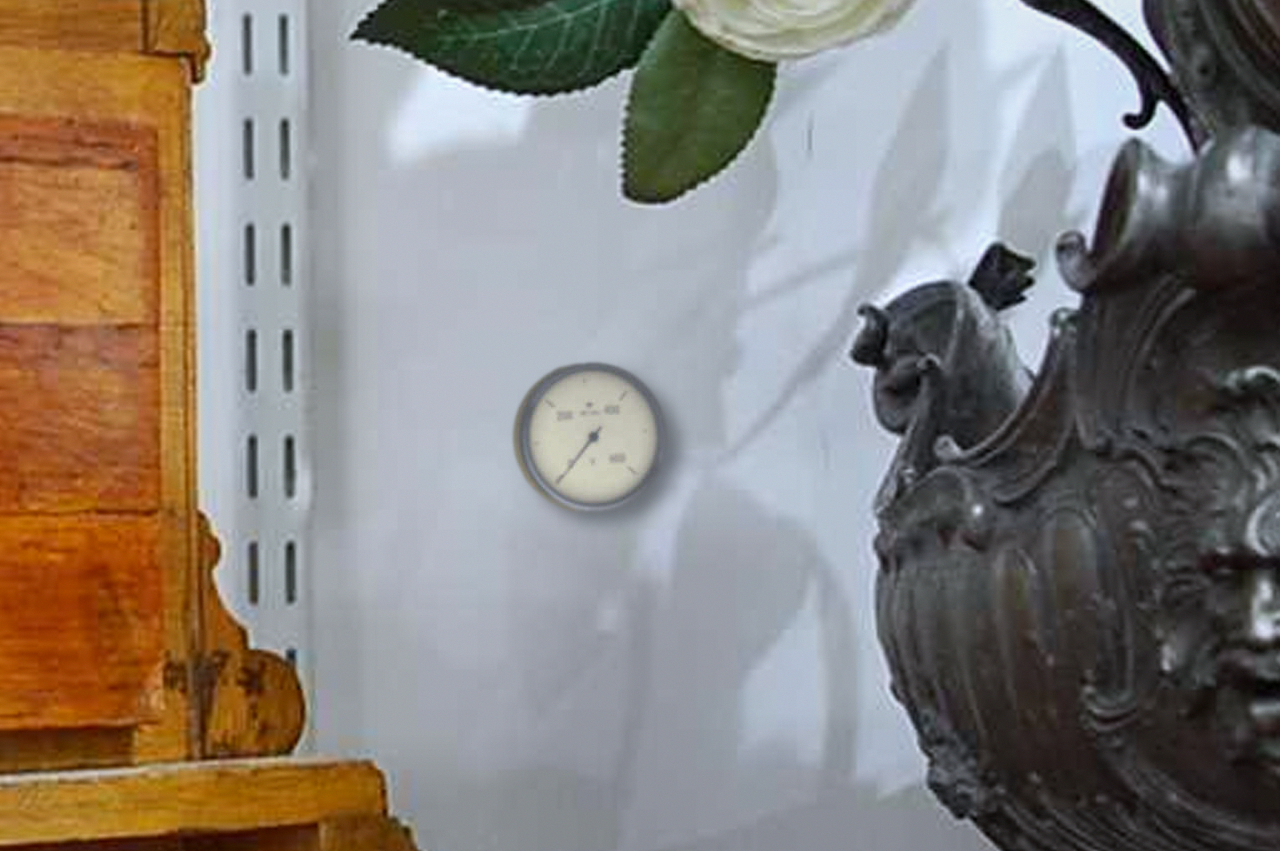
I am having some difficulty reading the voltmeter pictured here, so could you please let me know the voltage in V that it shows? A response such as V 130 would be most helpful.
V 0
